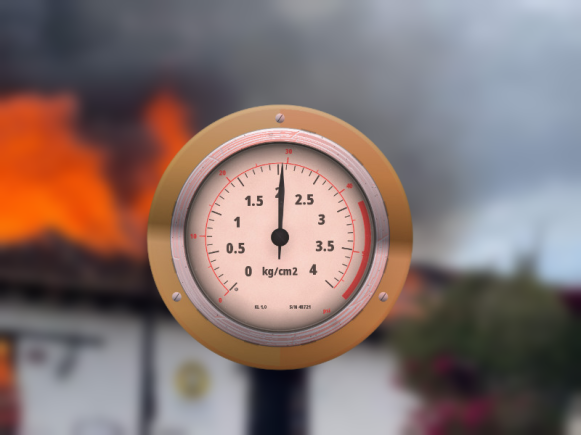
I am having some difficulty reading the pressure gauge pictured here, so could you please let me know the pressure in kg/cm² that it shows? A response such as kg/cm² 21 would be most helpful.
kg/cm² 2.05
